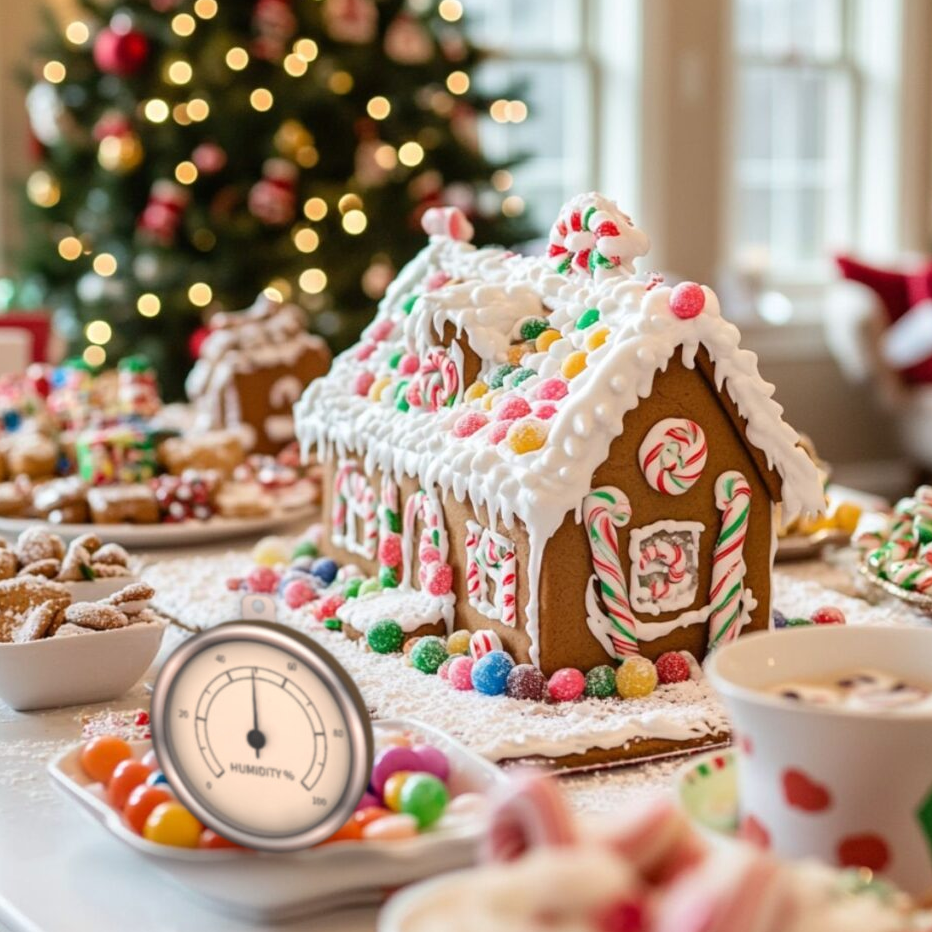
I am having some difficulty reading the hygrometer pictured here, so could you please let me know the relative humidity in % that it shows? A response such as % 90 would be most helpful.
% 50
